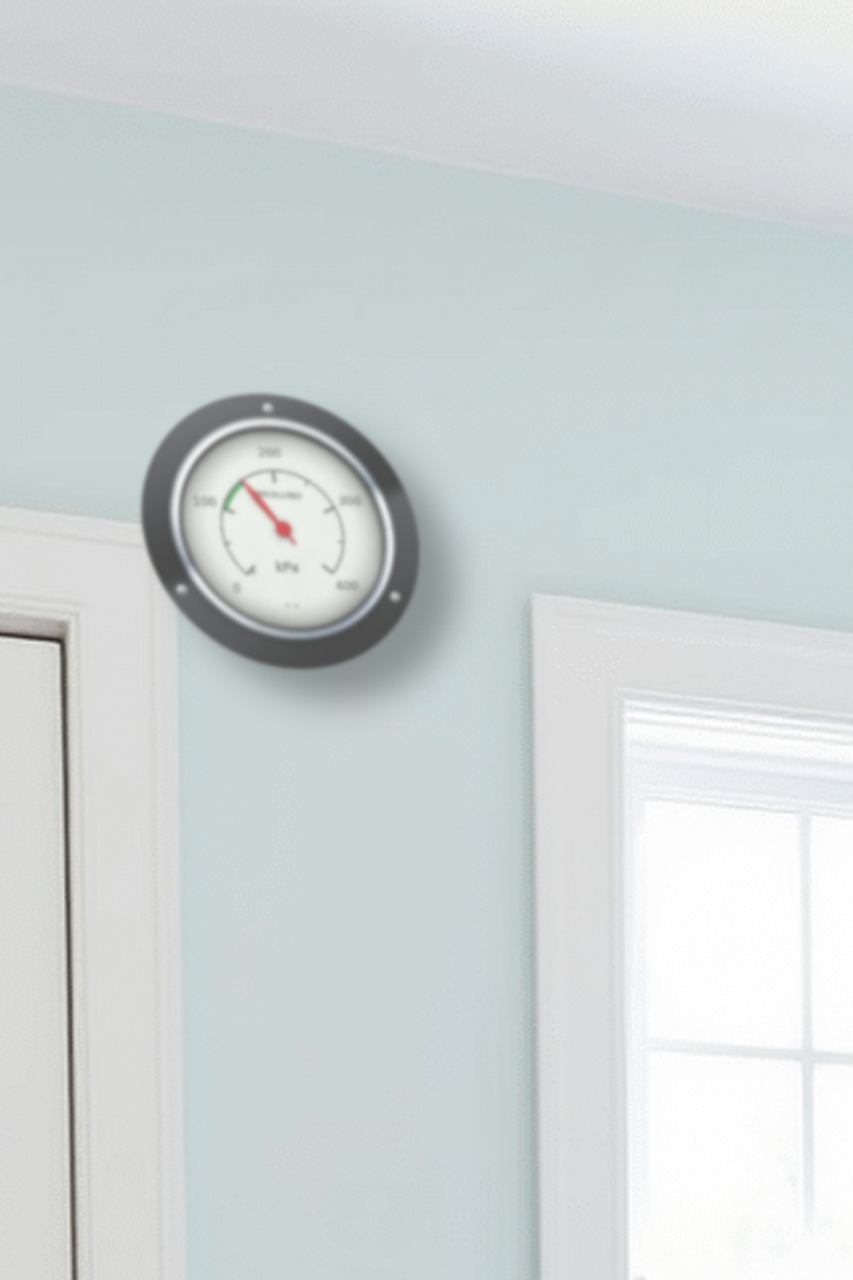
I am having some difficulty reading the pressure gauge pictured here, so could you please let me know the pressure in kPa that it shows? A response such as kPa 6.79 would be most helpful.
kPa 150
